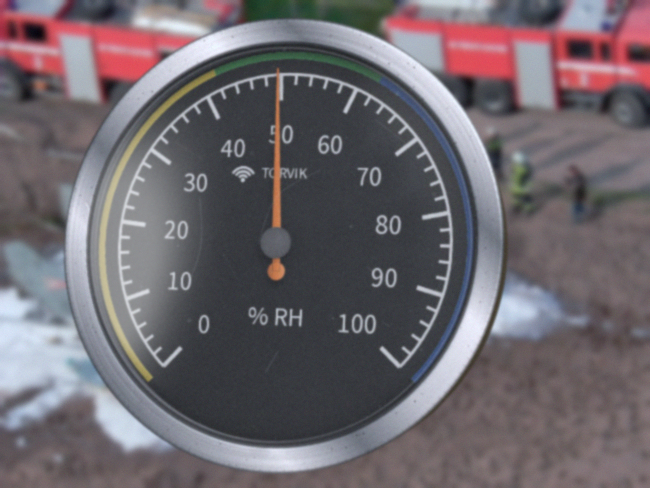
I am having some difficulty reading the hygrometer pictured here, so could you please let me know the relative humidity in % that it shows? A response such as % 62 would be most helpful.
% 50
